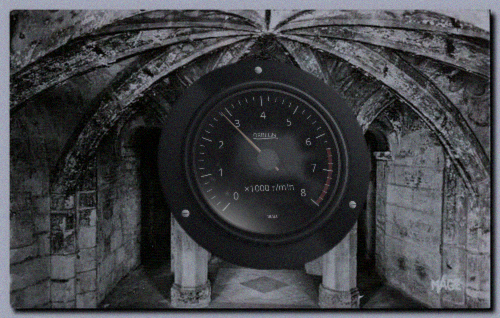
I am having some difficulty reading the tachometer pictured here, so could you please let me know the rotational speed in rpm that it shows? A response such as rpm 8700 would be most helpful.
rpm 2800
